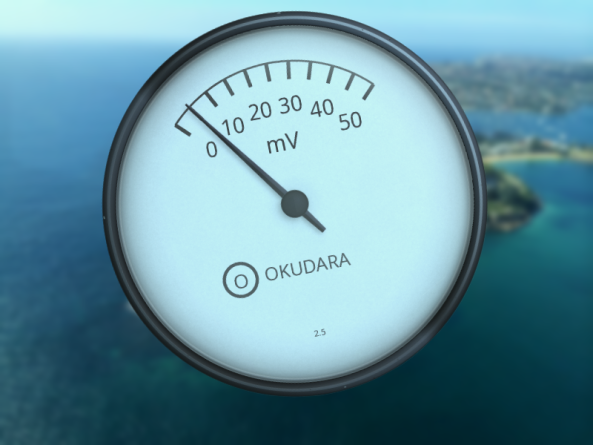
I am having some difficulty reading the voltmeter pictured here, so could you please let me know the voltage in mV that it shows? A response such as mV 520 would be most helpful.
mV 5
